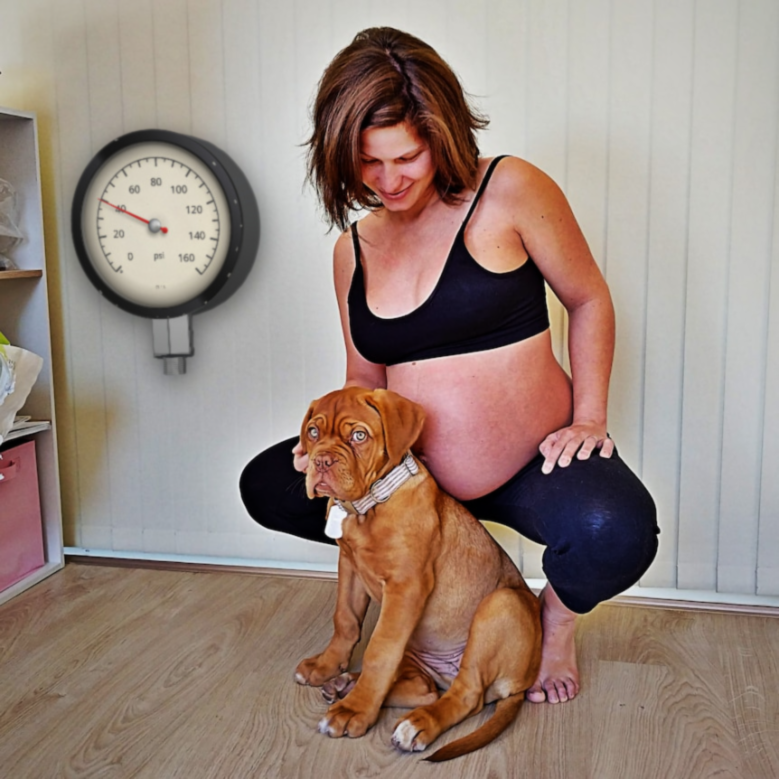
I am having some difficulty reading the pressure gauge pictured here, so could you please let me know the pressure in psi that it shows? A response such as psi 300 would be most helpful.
psi 40
